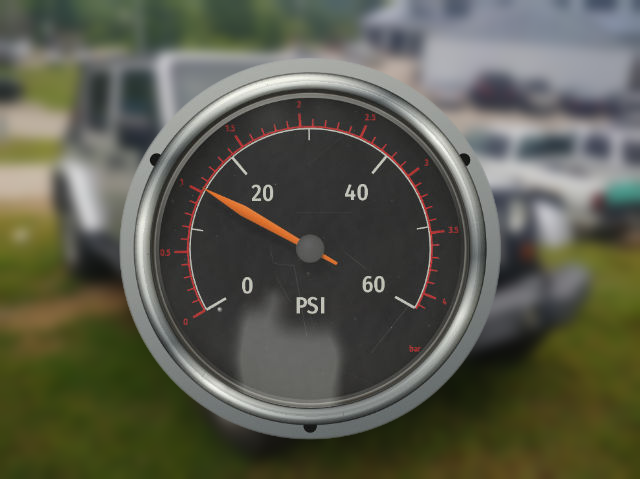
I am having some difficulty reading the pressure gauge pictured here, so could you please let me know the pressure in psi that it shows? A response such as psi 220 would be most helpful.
psi 15
